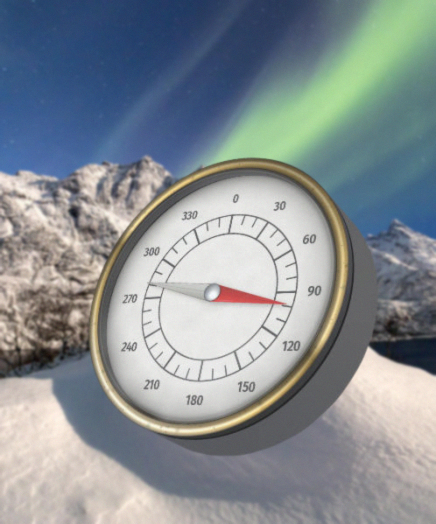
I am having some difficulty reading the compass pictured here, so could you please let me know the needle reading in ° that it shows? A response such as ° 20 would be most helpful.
° 100
